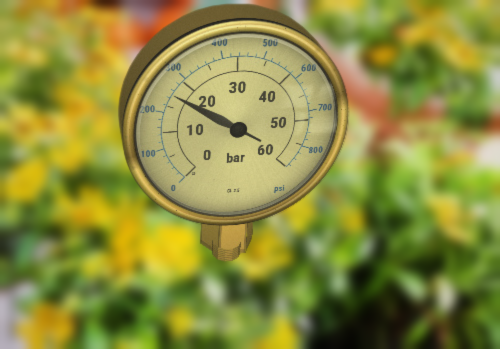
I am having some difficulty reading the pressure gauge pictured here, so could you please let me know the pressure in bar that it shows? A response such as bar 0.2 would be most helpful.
bar 17.5
